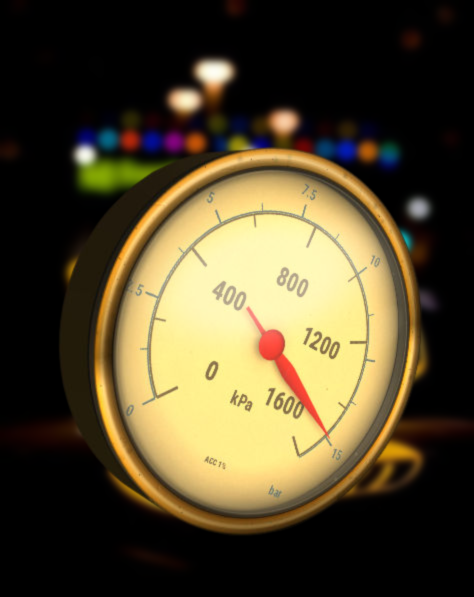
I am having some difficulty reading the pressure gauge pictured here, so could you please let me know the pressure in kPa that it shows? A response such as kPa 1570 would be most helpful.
kPa 1500
